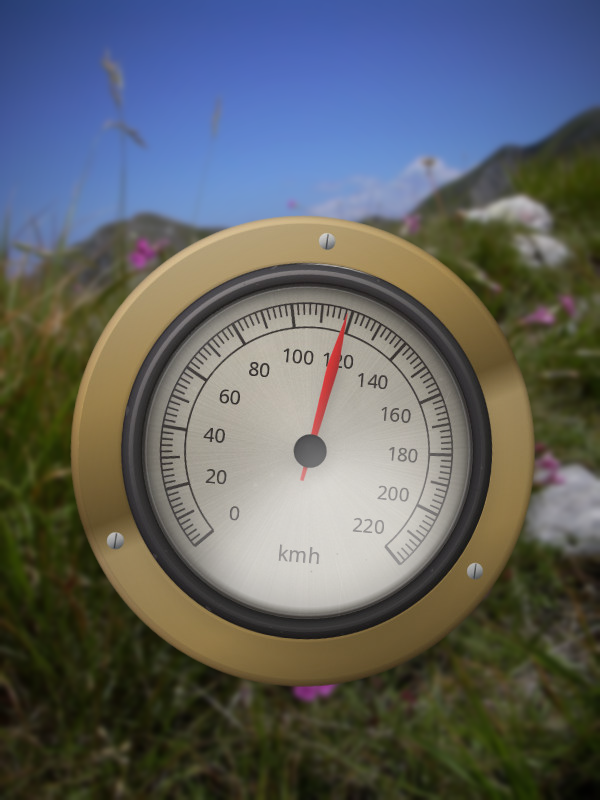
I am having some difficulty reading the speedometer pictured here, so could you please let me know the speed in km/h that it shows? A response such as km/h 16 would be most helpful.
km/h 118
